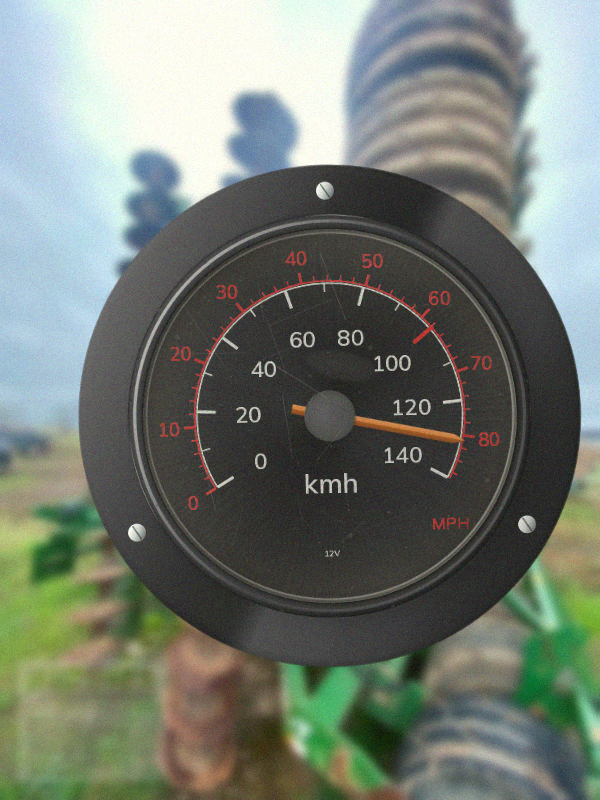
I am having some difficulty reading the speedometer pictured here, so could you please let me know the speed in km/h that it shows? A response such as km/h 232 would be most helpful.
km/h 130
